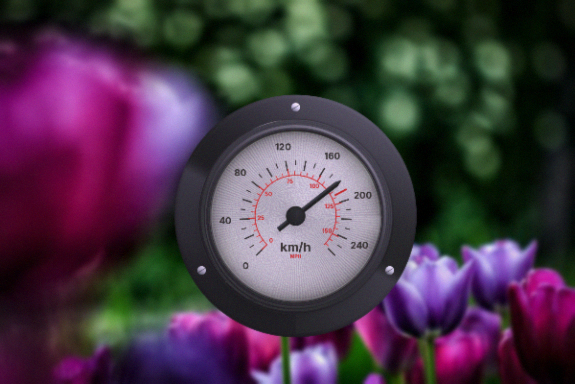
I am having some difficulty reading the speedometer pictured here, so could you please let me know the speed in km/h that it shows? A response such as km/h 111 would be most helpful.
km/h 180
